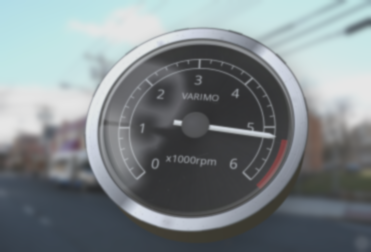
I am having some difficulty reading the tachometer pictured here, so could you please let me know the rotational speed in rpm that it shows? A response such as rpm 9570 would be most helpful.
rpm 5200
